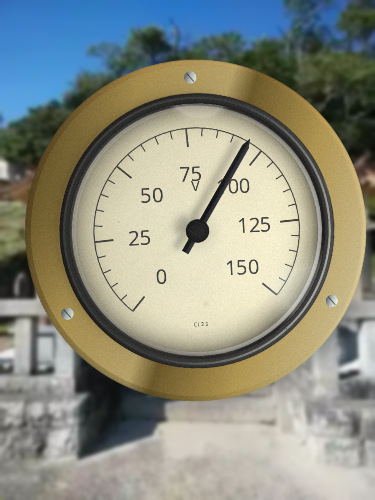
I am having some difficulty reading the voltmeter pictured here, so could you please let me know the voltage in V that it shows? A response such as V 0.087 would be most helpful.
V 95
